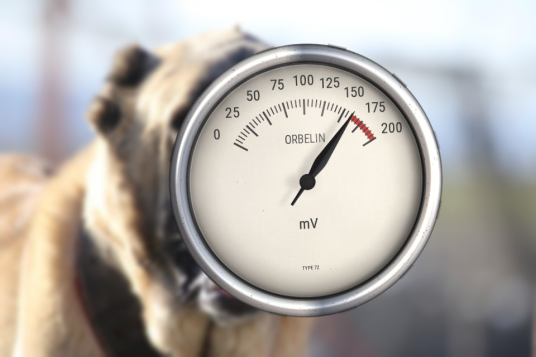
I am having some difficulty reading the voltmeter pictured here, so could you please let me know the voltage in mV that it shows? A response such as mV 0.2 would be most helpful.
mV 160
